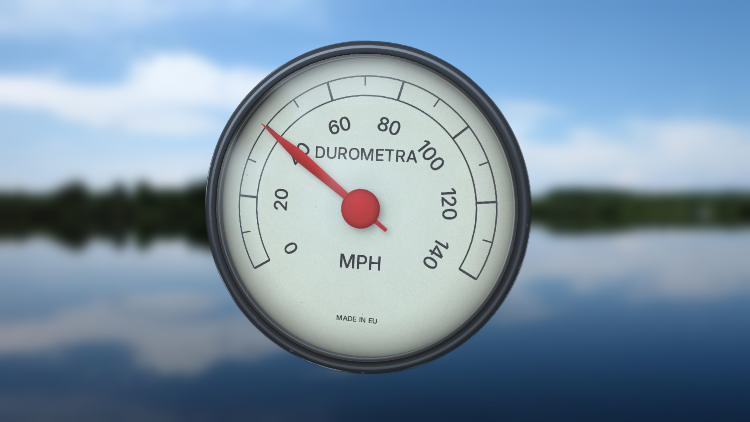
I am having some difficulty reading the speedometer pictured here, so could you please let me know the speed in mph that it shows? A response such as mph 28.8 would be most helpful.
mph 40
